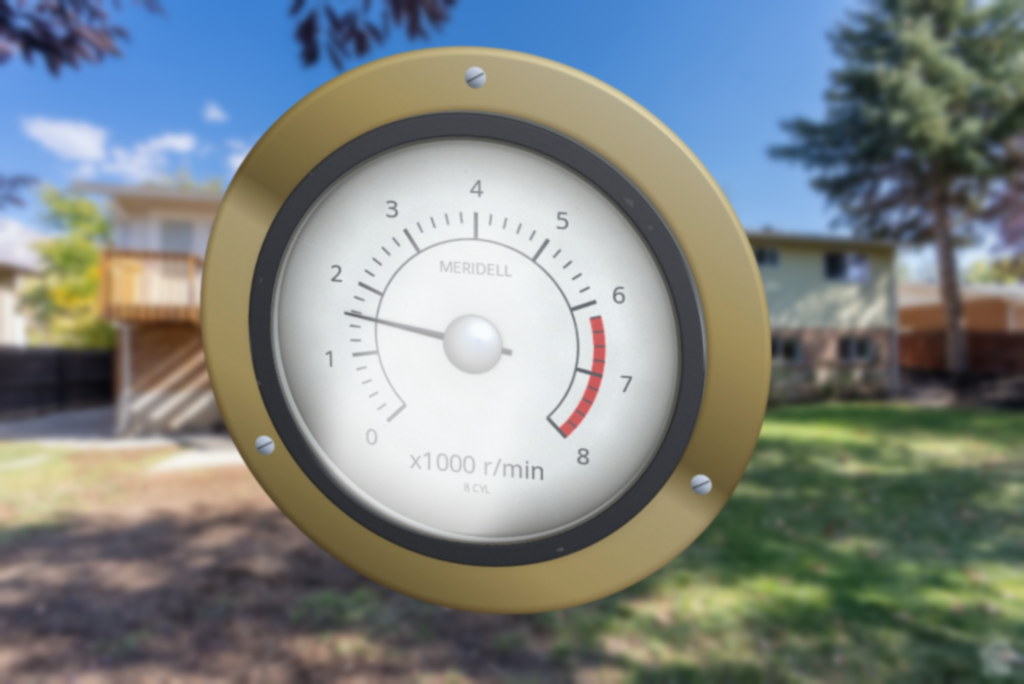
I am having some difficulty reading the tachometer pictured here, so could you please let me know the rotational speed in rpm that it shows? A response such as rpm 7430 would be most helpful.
rpm 1600
